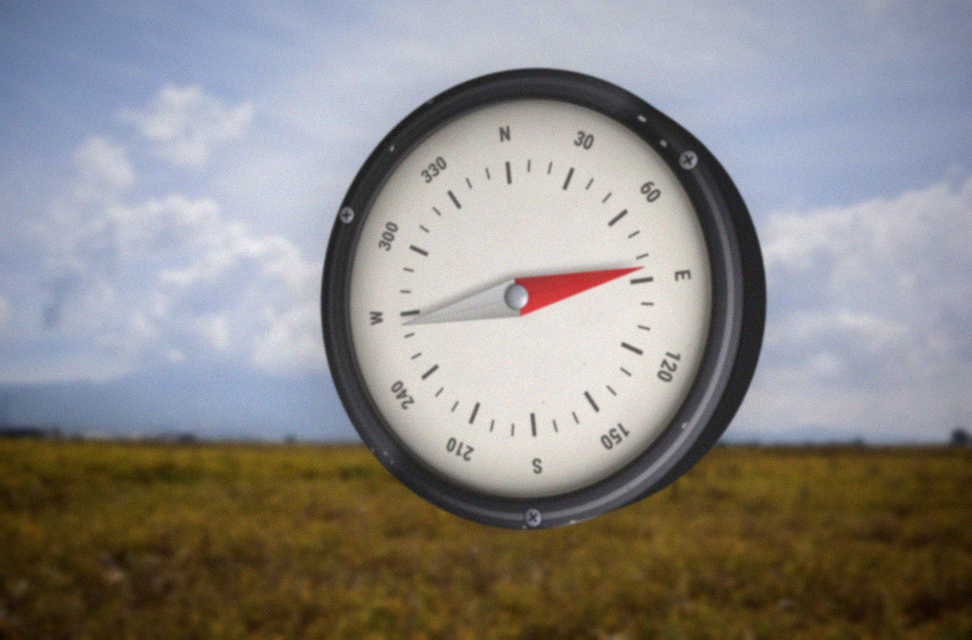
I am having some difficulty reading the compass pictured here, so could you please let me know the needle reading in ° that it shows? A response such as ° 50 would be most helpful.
° 85
